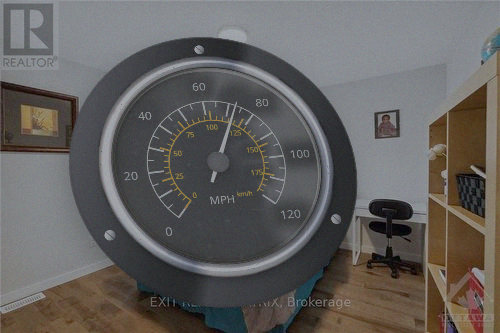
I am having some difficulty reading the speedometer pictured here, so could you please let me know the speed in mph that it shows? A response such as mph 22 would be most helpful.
mph 72.5
